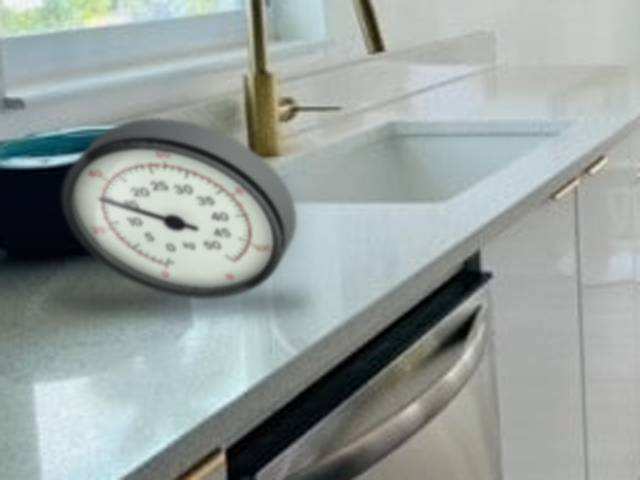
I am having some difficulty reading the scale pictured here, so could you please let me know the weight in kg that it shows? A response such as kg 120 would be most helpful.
kg 15
